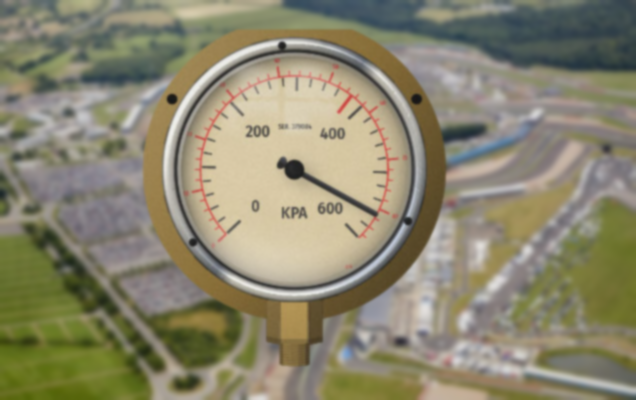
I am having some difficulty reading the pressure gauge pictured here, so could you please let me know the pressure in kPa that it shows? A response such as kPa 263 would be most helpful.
kPa 560
